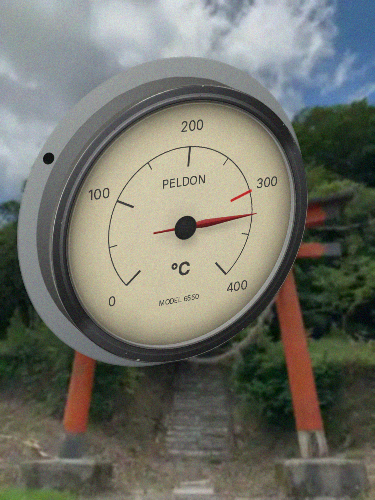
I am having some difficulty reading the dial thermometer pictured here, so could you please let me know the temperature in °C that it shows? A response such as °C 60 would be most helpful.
°C 325
